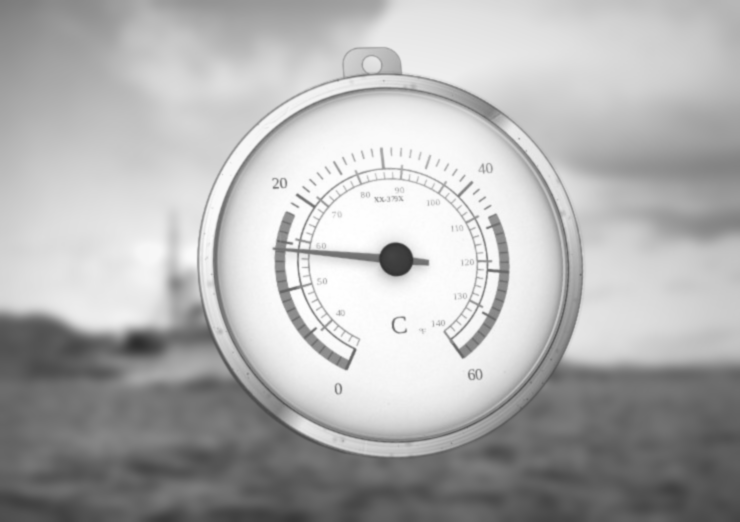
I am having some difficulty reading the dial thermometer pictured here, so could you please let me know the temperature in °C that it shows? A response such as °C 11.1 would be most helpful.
°C 14
